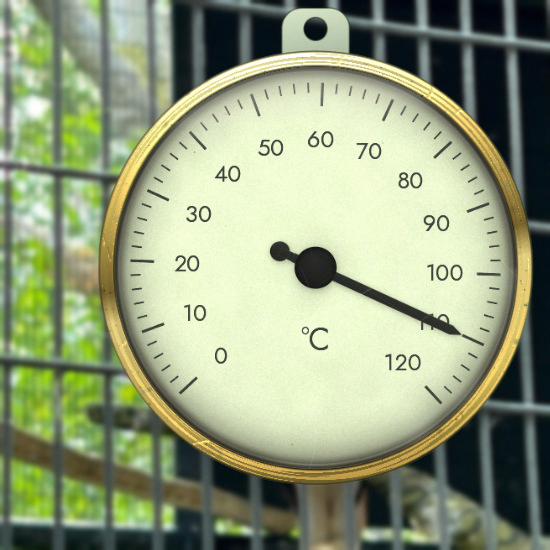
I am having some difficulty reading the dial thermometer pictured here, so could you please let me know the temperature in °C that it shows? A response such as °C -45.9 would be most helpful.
°C 110
